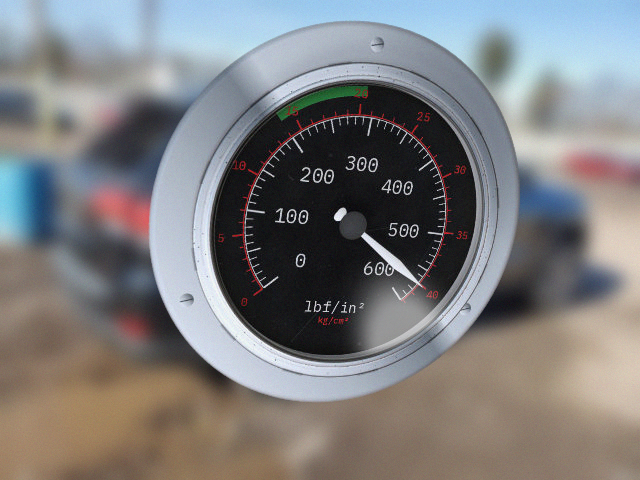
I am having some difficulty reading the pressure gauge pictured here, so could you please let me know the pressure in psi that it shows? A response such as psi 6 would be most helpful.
psi 570
